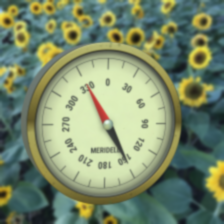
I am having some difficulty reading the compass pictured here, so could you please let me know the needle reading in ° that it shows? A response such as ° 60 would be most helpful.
° 330
